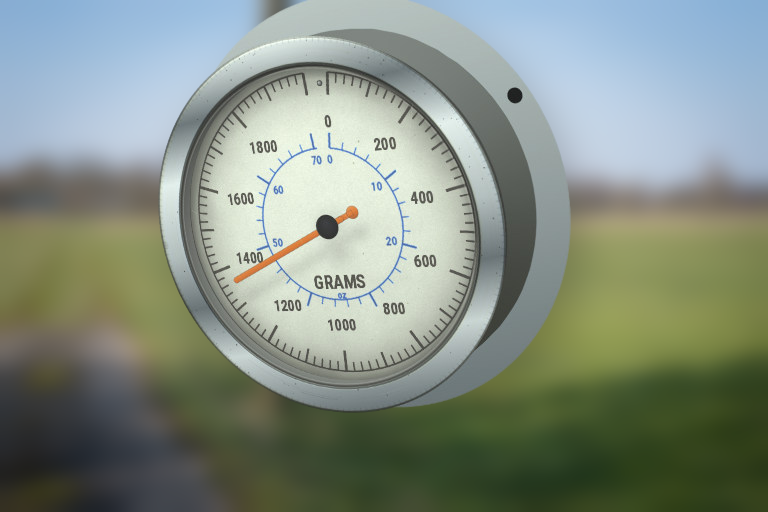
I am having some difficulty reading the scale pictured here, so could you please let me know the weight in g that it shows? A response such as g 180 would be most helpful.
g 1360
